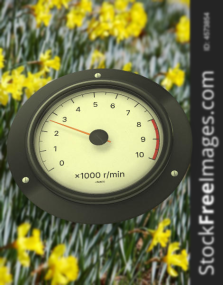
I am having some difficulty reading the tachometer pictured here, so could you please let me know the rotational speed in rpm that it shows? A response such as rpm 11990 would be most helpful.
rpm 2500
